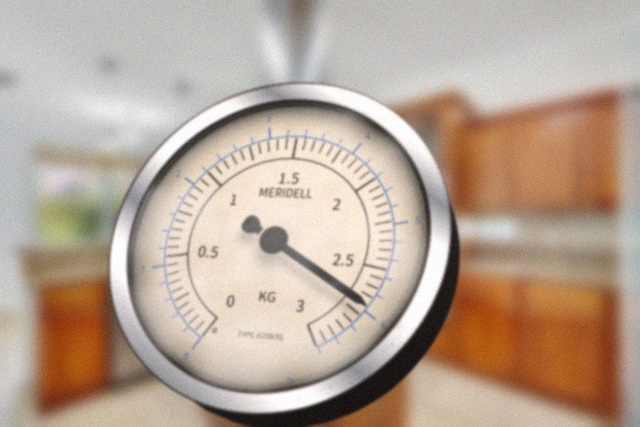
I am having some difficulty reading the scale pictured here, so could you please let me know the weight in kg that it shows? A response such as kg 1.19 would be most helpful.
kg 2.7
